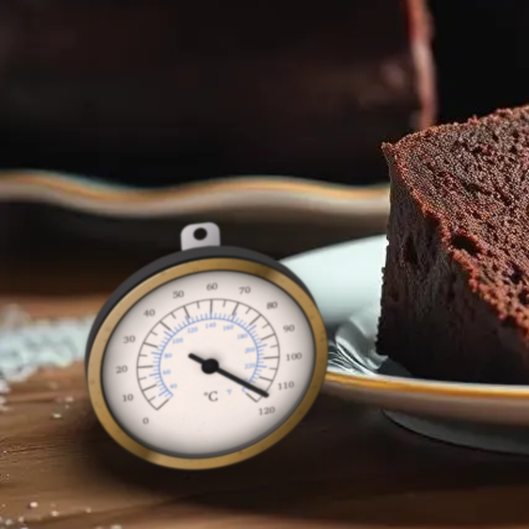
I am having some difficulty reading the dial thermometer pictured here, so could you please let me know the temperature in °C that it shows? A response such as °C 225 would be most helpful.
°C 115
